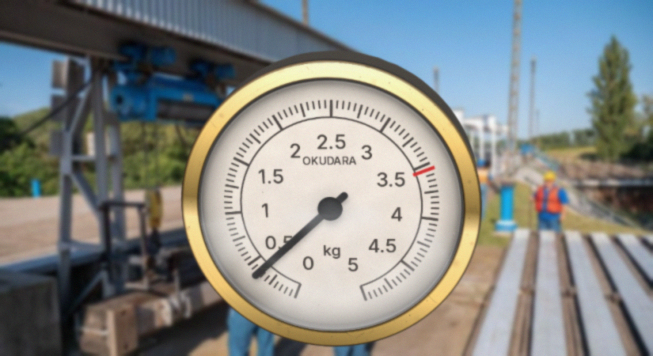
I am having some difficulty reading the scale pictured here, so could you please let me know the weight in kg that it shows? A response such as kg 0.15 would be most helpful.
kg 0.4
